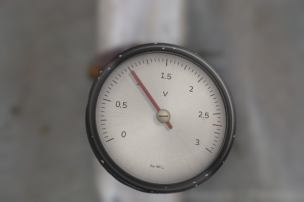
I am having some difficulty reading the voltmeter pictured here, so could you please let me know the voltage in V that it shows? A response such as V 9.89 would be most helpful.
V 1
